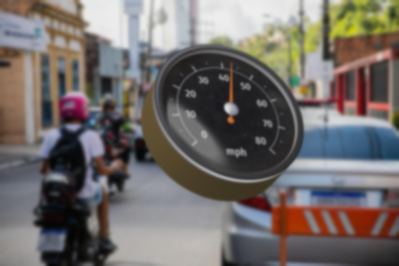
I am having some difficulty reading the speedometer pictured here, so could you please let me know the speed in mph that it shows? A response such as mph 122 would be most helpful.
mph 42.5
